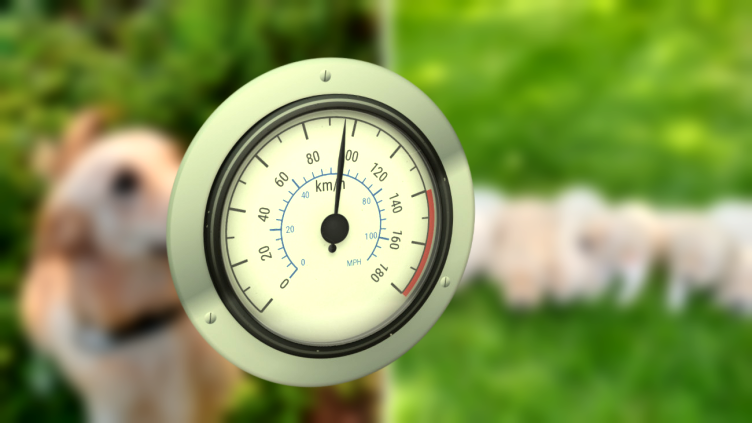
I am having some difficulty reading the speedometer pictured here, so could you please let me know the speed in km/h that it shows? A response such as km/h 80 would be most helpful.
km/h 95
